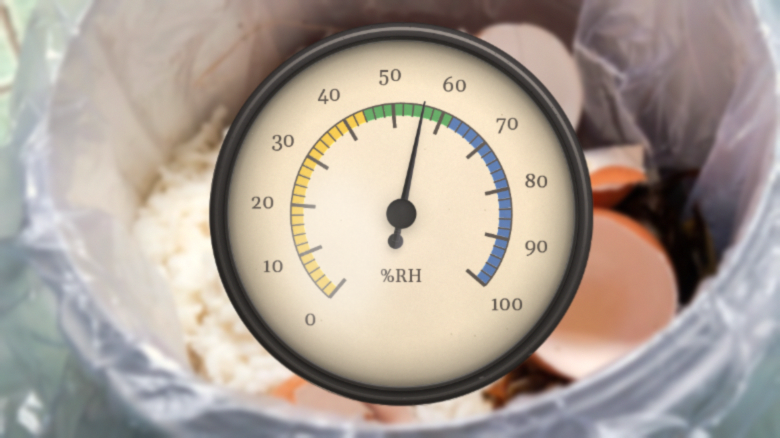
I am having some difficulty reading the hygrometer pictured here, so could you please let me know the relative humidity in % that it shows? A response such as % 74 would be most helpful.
% 56
